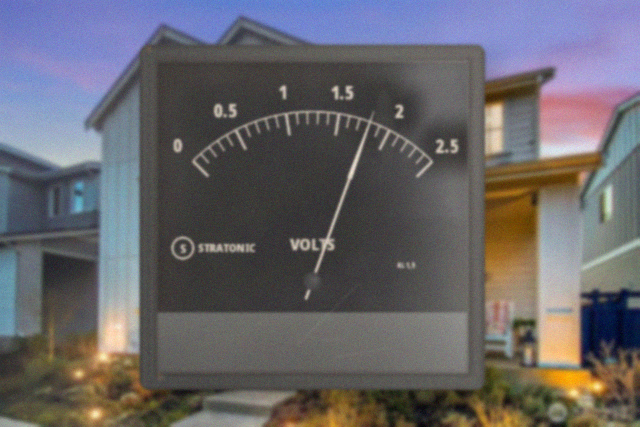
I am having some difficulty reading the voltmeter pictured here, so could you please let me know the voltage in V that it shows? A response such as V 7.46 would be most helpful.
V 1.8
